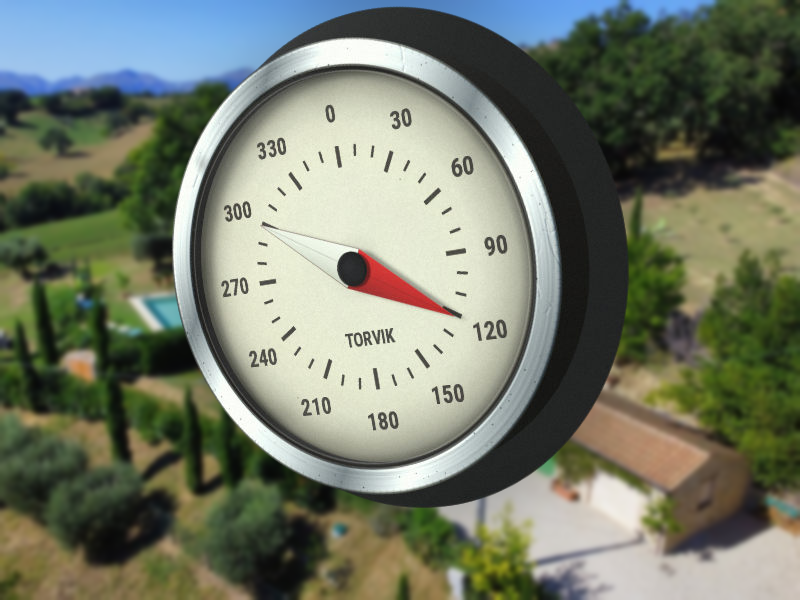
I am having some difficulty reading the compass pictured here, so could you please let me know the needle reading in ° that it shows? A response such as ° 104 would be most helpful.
° 120
